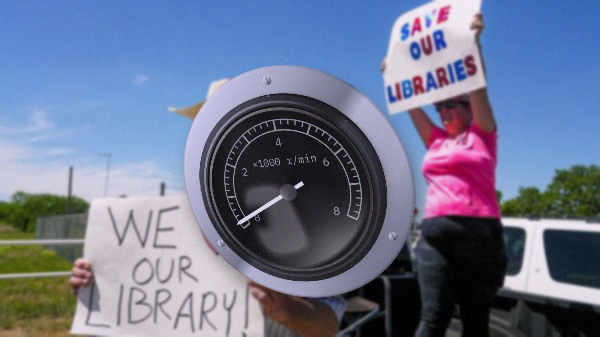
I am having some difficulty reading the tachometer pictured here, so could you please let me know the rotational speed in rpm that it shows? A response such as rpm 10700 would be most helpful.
rpm 200
